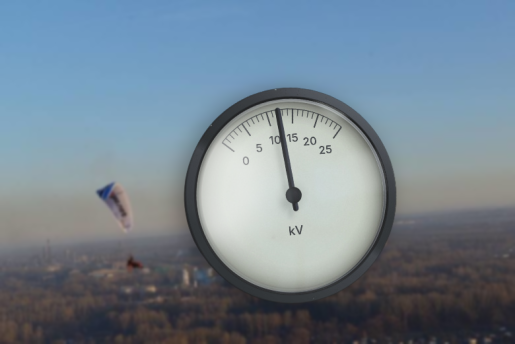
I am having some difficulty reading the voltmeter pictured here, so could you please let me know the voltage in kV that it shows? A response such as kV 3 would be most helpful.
kV 12
